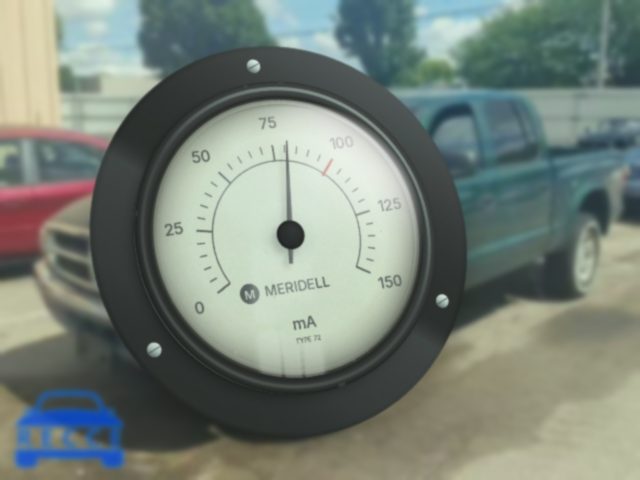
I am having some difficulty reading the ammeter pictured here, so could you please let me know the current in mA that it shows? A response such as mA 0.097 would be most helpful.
mA 80
